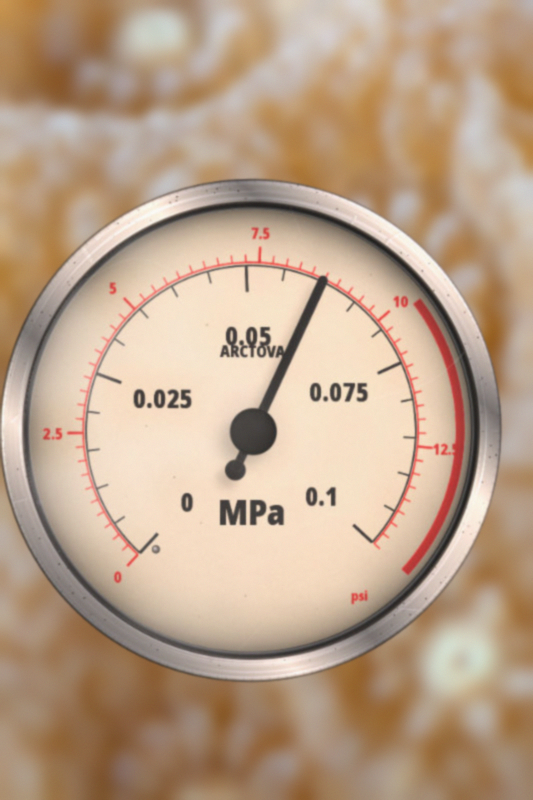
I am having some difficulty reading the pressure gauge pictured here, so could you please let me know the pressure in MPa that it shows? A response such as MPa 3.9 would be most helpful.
MPa 0.06
